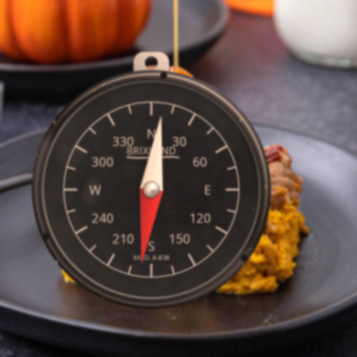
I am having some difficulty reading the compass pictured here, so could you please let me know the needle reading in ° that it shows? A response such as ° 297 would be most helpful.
° 187.5
